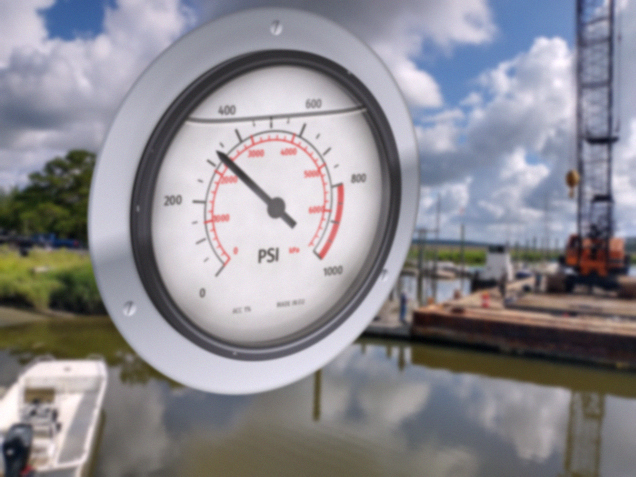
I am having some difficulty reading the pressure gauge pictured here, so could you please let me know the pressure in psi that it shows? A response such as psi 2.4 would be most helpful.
psi 325
